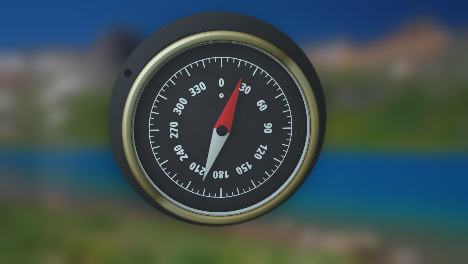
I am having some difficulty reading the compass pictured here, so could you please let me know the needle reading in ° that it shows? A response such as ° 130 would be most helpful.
° 20
